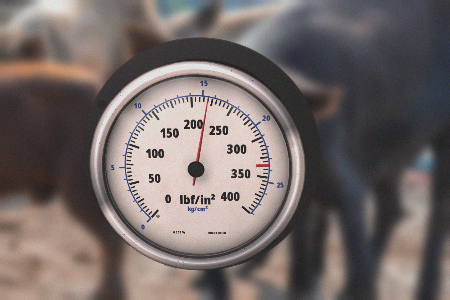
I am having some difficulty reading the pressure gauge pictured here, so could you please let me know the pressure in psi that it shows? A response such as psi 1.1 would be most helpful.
psi 220
